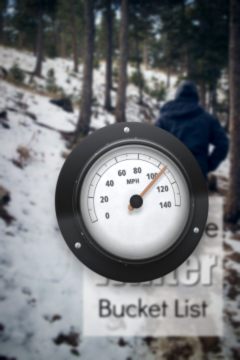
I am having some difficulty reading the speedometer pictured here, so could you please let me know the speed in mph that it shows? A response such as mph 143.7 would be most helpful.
mph 105
